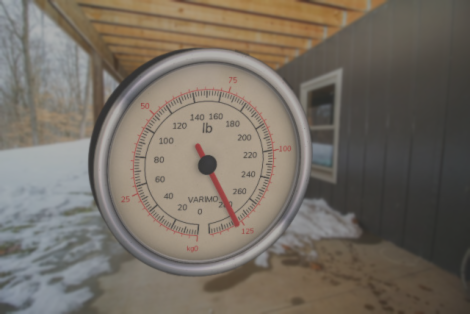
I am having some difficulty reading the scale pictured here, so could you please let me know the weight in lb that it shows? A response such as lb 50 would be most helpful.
lb 280
